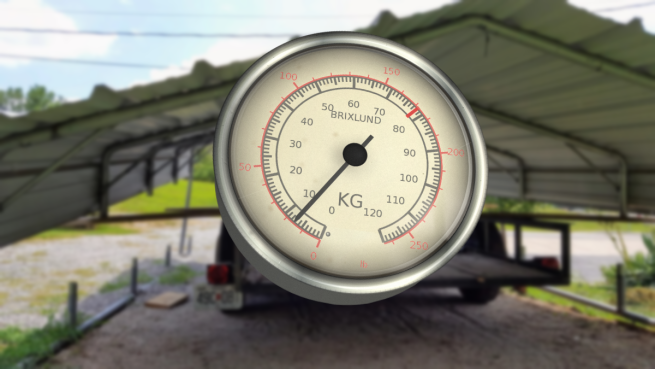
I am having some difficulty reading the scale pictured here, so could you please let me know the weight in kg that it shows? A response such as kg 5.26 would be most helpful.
kg 7
